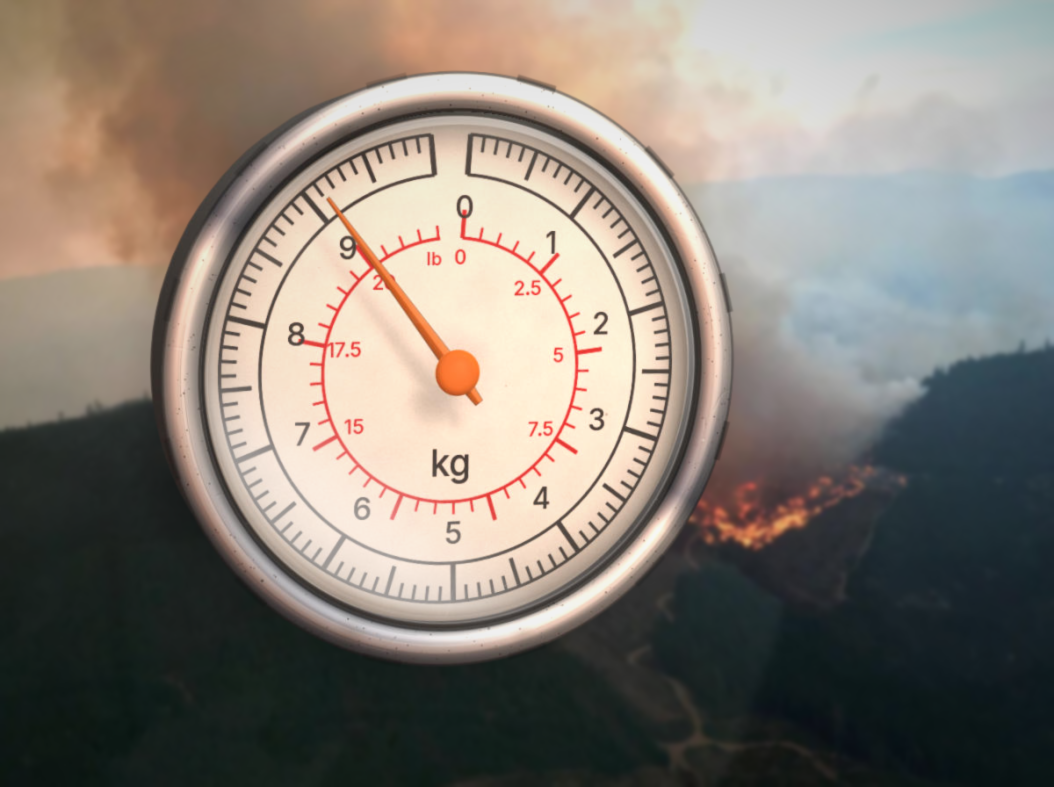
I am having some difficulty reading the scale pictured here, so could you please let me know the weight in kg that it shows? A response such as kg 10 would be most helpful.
kg 9.1
